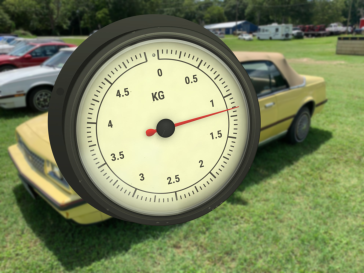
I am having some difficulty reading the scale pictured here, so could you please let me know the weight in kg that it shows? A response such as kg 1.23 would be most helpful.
kg 1.15
